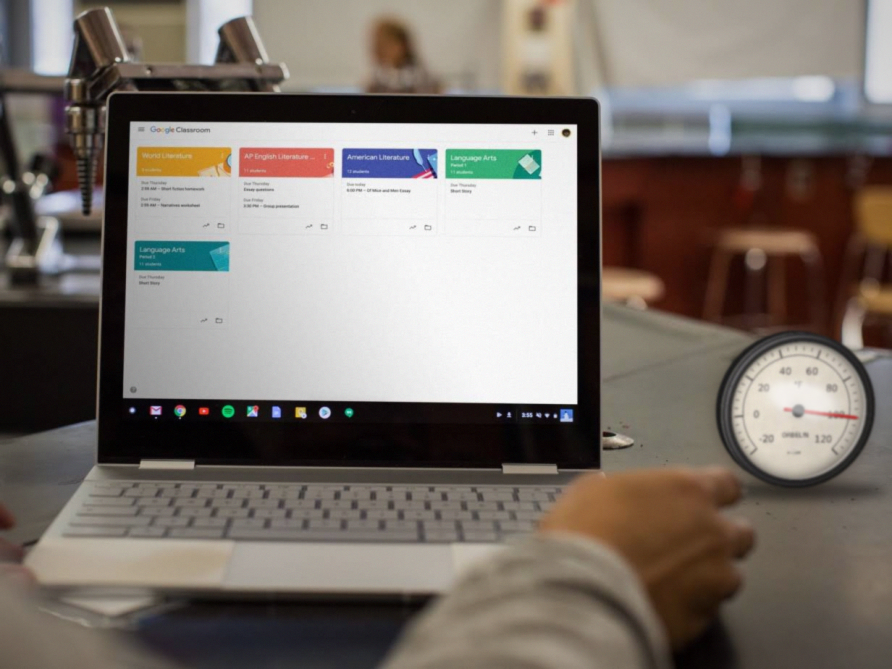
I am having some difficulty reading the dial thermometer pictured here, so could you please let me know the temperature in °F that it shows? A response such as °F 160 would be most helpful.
°F 100
